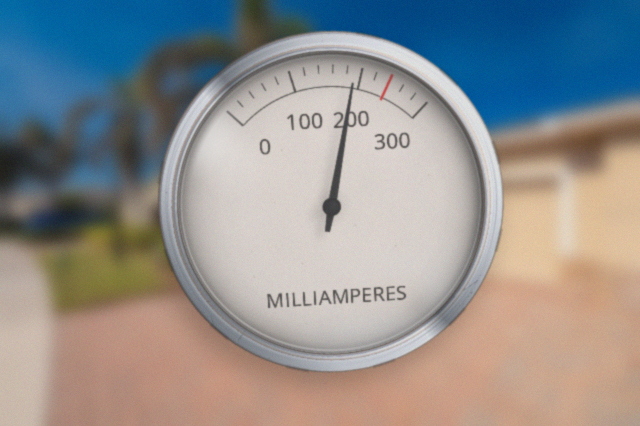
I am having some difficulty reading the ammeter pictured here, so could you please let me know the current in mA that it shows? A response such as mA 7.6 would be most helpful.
mA 190
